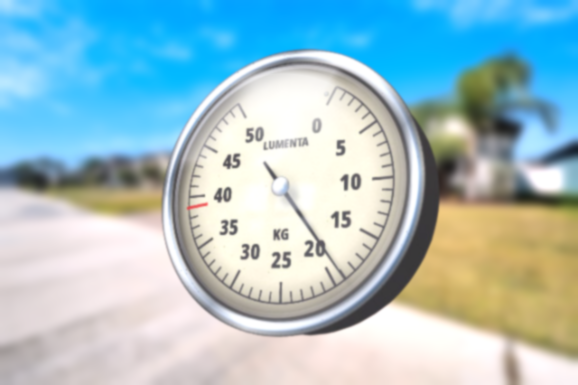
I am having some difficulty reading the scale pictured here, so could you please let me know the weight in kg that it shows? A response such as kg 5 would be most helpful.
kg 19
